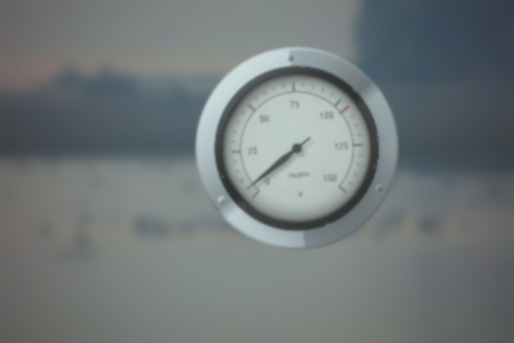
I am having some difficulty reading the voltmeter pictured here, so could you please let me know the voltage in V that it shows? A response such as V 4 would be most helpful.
V 5
